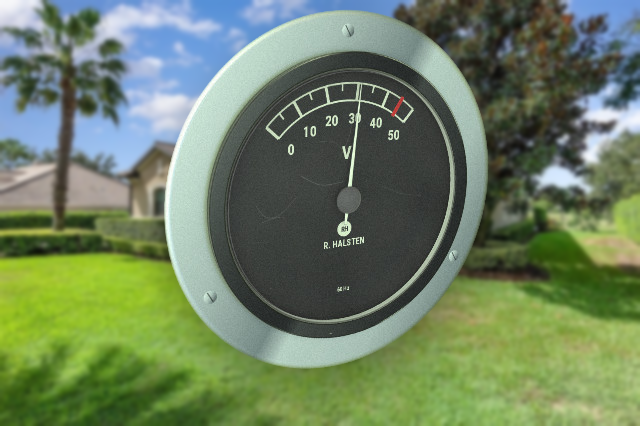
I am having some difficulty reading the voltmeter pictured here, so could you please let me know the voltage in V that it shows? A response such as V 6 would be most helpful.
V 30
